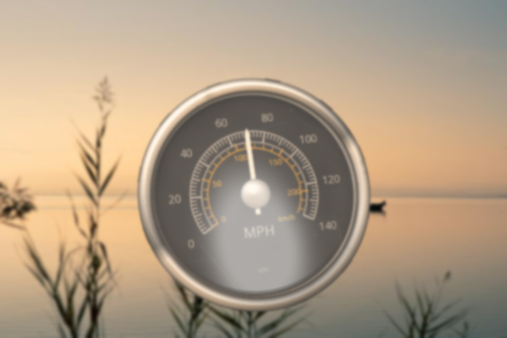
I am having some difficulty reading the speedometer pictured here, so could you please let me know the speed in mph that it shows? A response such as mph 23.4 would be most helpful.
mph 70
